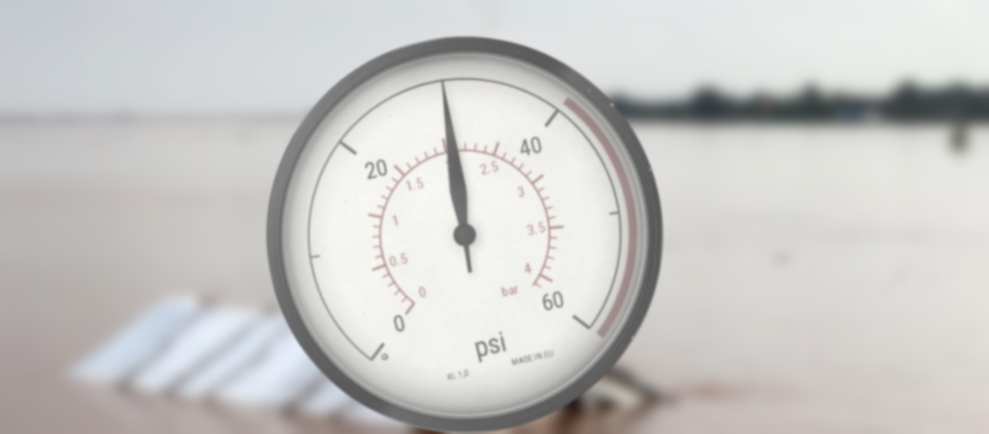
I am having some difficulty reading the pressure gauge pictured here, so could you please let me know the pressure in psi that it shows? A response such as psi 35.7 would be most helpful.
psi 30
